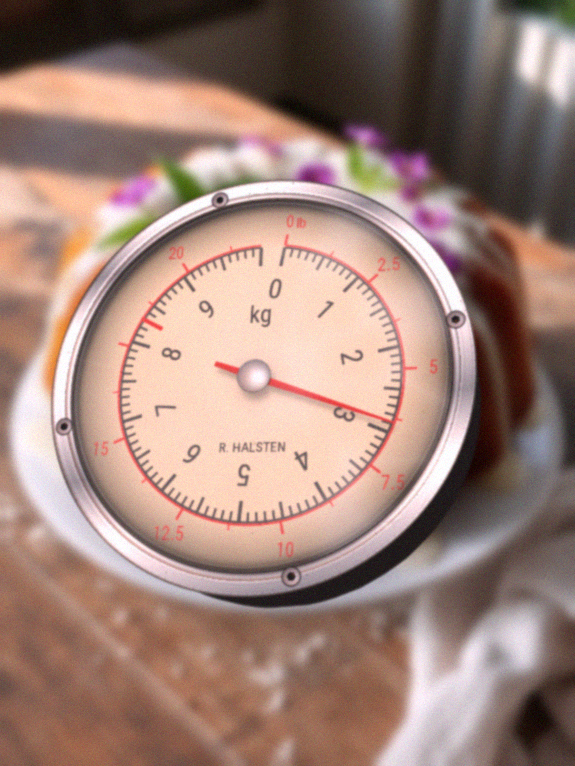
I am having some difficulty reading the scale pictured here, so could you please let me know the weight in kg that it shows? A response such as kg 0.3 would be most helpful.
kg 2.9
